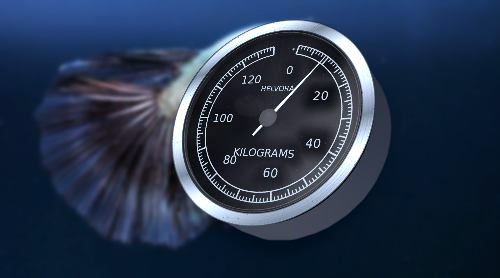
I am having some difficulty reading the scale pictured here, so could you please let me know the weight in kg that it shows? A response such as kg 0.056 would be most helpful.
kg 10
